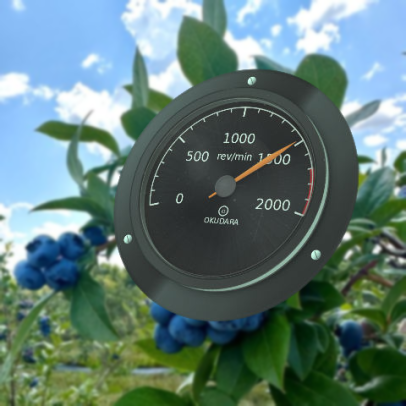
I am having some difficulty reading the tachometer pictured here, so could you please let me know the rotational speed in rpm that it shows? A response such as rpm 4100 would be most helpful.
rpm 1500
